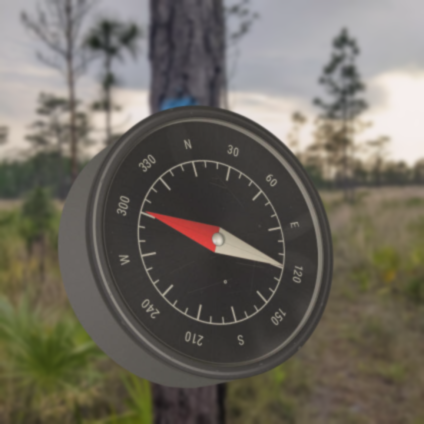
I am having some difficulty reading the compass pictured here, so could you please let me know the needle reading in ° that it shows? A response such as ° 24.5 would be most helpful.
° 300
